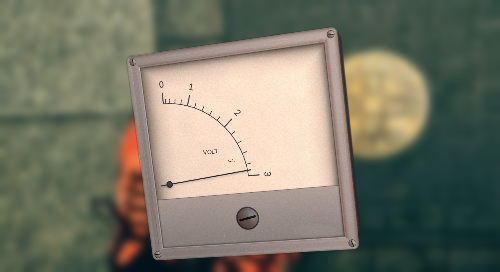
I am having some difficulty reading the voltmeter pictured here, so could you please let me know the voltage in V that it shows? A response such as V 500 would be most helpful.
V 2.9
